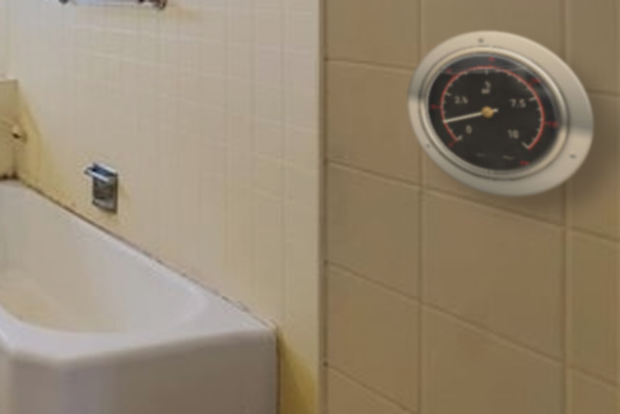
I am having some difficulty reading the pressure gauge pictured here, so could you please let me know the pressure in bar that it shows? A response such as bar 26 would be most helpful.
bar 1
